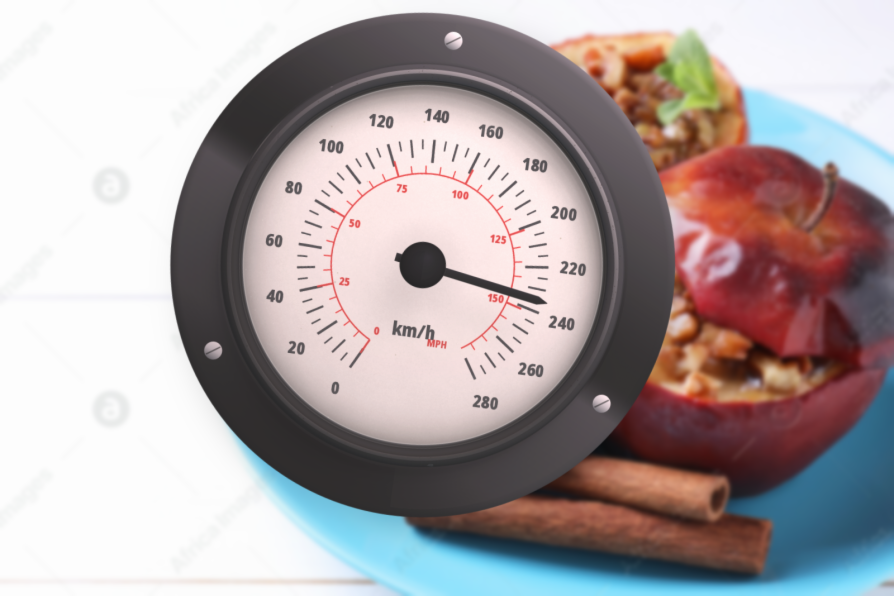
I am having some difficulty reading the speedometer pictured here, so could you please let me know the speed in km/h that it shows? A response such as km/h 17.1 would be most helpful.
km/h 235
